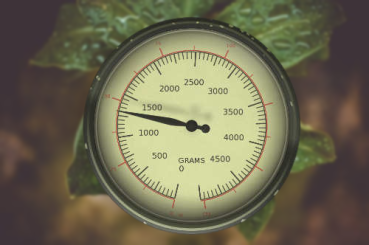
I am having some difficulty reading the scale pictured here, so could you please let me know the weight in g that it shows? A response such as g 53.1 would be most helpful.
g 1300
